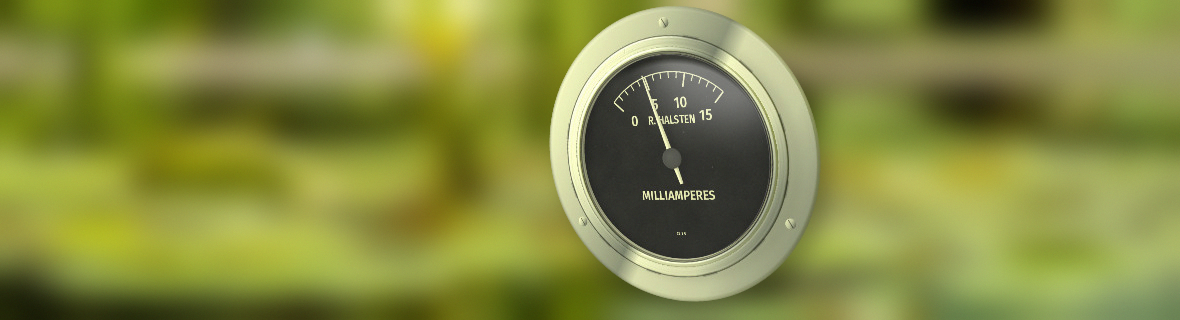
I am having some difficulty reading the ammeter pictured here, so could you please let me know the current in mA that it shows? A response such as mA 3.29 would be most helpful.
mA 5
